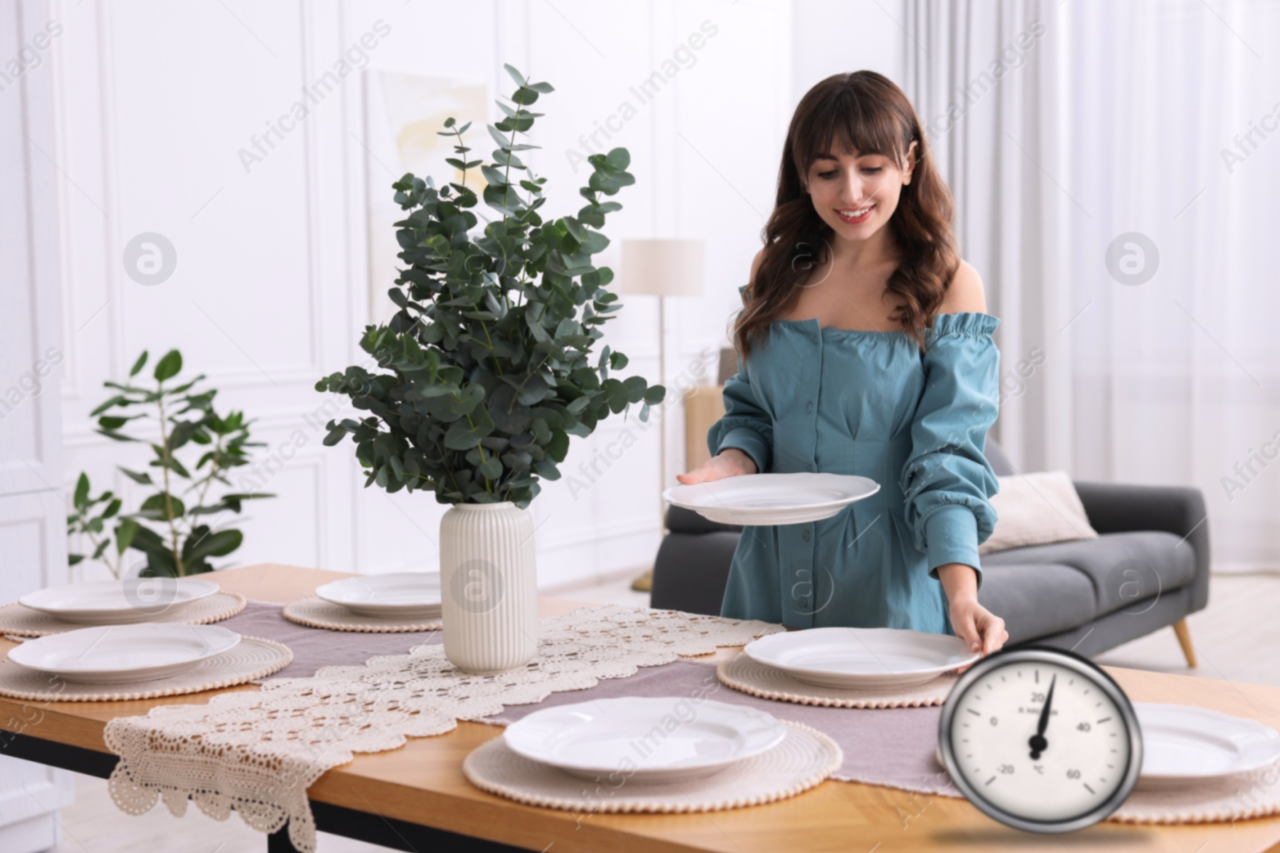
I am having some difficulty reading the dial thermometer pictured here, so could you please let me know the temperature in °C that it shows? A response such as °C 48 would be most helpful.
°C 24
